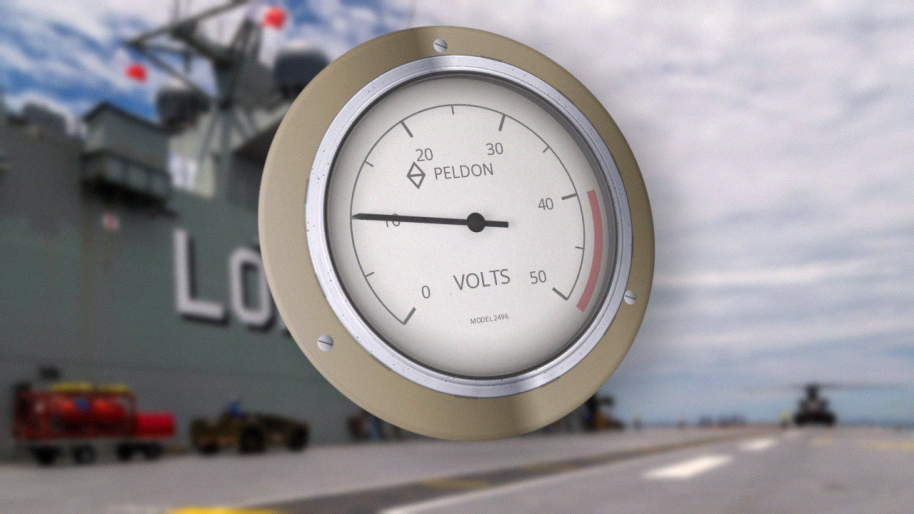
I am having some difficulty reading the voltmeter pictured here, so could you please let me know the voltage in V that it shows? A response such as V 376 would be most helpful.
V 10
